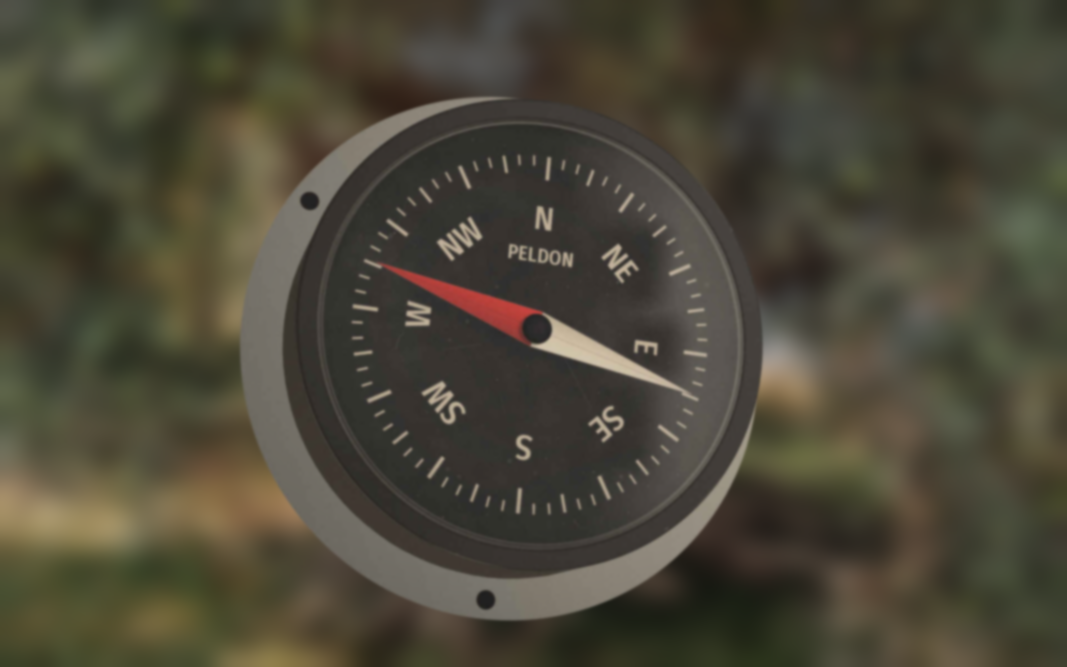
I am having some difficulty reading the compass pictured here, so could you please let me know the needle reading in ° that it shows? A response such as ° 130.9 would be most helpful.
° 285
